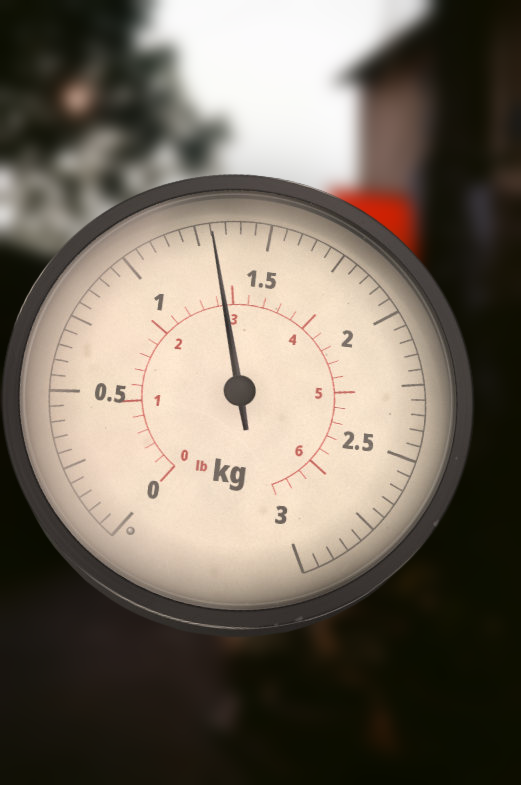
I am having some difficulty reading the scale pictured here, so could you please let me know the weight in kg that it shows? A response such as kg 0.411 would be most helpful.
kg 1.3
